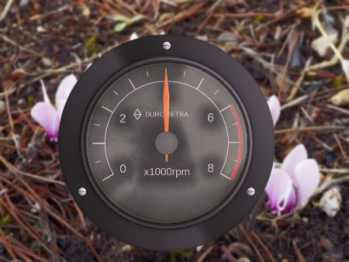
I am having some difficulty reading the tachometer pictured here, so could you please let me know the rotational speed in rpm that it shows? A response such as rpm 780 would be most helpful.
rpm 4000
